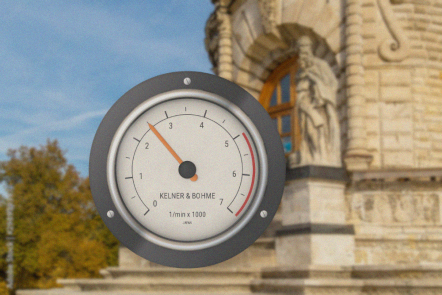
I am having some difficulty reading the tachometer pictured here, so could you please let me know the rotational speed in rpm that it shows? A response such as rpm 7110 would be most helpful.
rpm 2500
